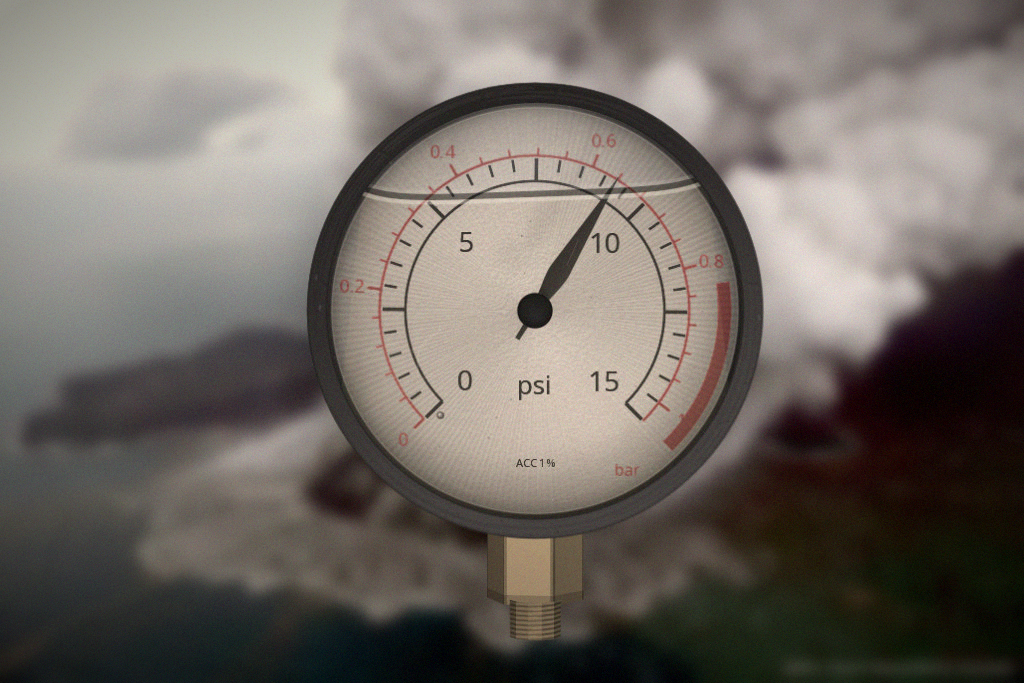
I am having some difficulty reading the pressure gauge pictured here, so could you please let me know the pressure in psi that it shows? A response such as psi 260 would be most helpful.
psi 9.25
